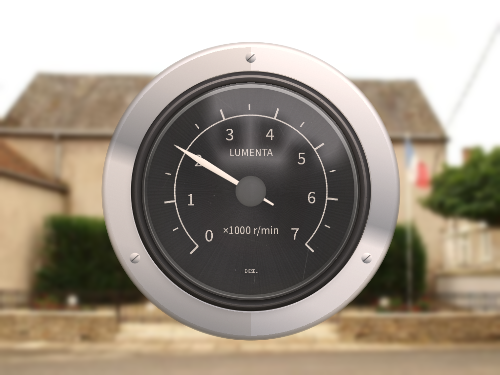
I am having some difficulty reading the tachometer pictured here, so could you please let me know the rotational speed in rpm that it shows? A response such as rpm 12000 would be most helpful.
rpm 2000
